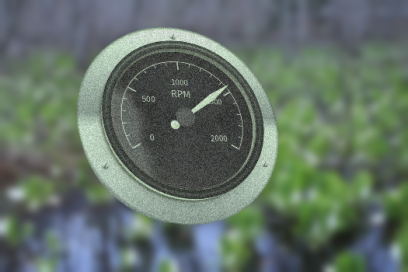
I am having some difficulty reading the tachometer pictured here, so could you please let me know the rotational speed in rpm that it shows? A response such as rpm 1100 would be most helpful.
rpm 1450
